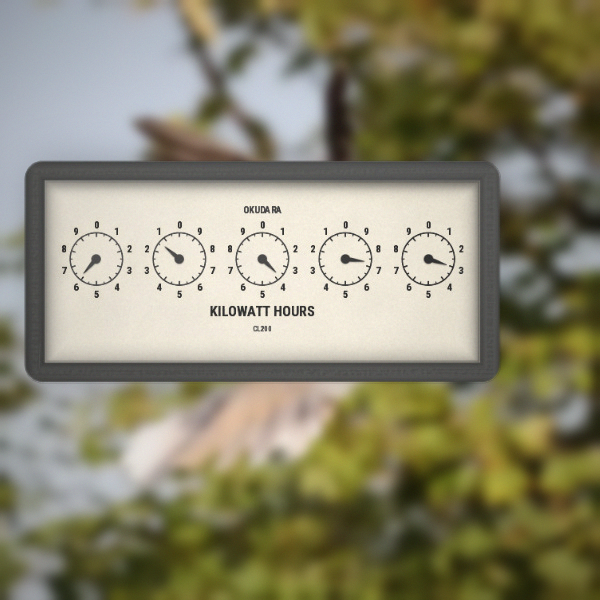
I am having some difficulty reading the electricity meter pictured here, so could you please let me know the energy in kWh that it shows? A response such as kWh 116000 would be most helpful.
kWh 61373
